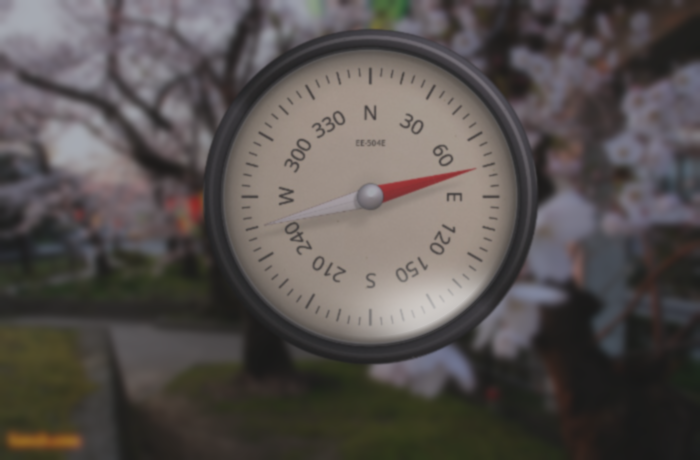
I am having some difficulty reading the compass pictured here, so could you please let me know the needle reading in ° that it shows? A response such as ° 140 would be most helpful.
° 75
